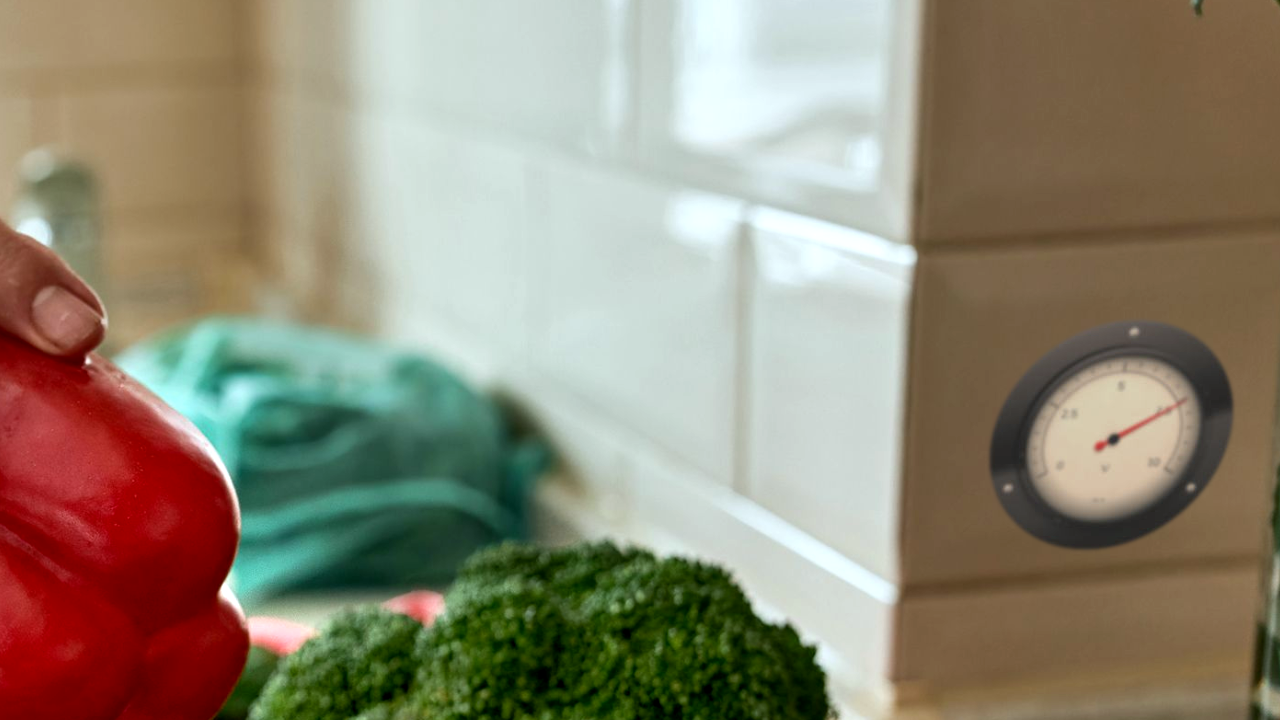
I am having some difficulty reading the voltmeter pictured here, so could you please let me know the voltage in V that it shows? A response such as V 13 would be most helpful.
V 7.5
